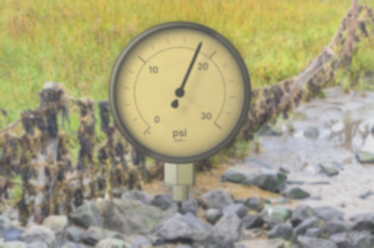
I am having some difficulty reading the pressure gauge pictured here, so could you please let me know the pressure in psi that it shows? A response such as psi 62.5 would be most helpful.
psi 18
